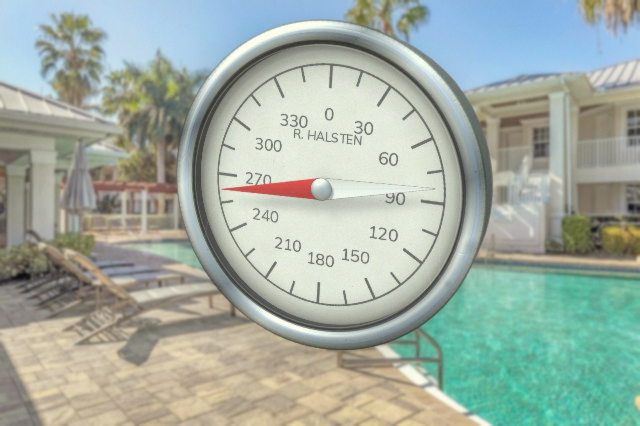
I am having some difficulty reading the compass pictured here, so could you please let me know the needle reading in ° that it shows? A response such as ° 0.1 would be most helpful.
° 262.5
